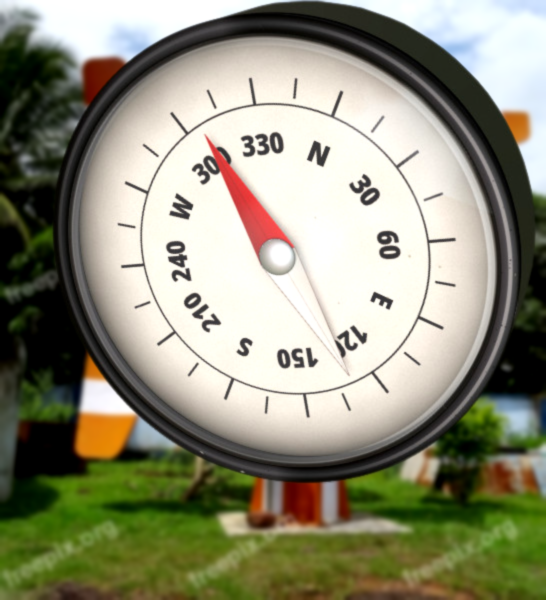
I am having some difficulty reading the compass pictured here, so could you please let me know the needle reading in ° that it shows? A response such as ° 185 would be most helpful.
° 307.5
